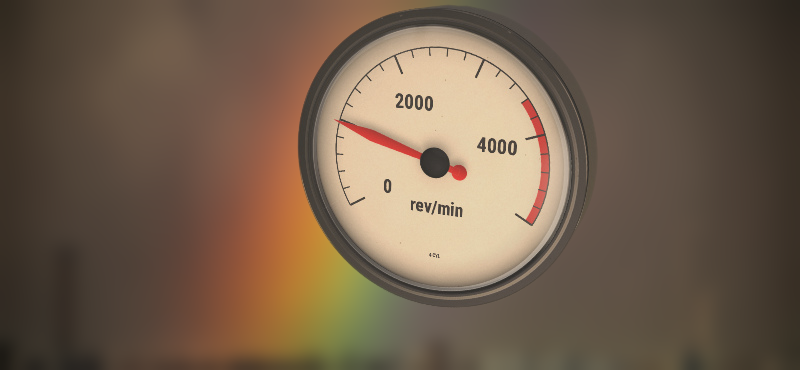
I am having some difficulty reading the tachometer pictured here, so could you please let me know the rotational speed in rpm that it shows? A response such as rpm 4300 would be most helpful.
rpm 1000
